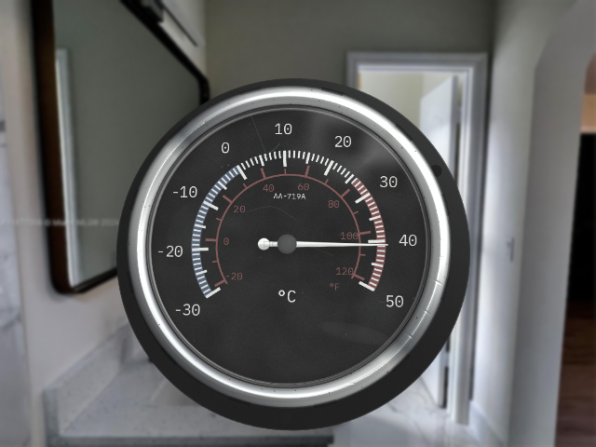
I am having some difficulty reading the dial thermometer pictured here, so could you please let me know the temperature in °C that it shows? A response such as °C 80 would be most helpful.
°C 41
